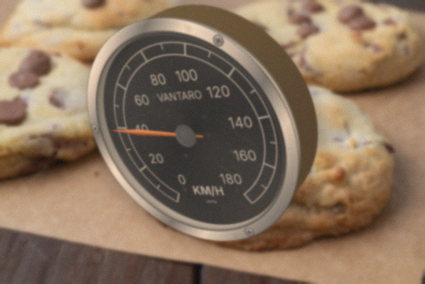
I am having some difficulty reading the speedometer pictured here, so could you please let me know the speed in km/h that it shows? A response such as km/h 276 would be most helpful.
km/h 40
